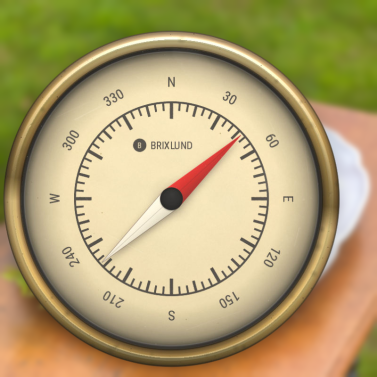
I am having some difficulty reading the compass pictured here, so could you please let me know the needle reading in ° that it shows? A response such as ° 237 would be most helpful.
° 47.5
